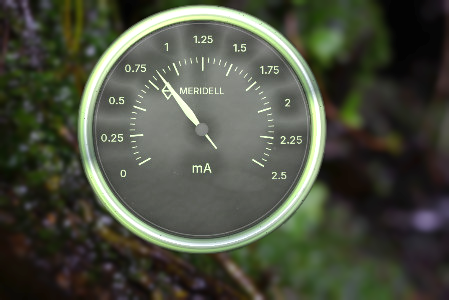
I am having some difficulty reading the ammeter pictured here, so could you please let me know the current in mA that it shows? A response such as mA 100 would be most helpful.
mA 0.85
